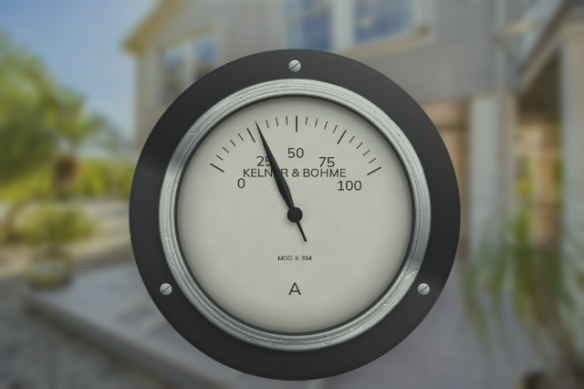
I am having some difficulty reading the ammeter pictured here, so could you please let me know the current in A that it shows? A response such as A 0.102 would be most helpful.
A 30
